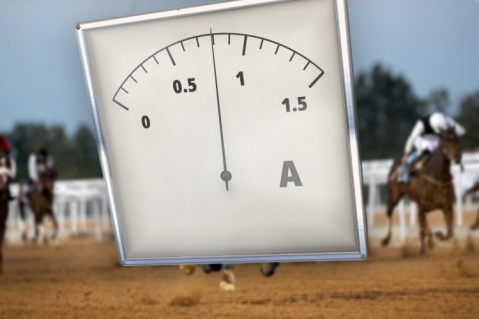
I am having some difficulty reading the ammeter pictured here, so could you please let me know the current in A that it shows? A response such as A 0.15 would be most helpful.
A 0.8
